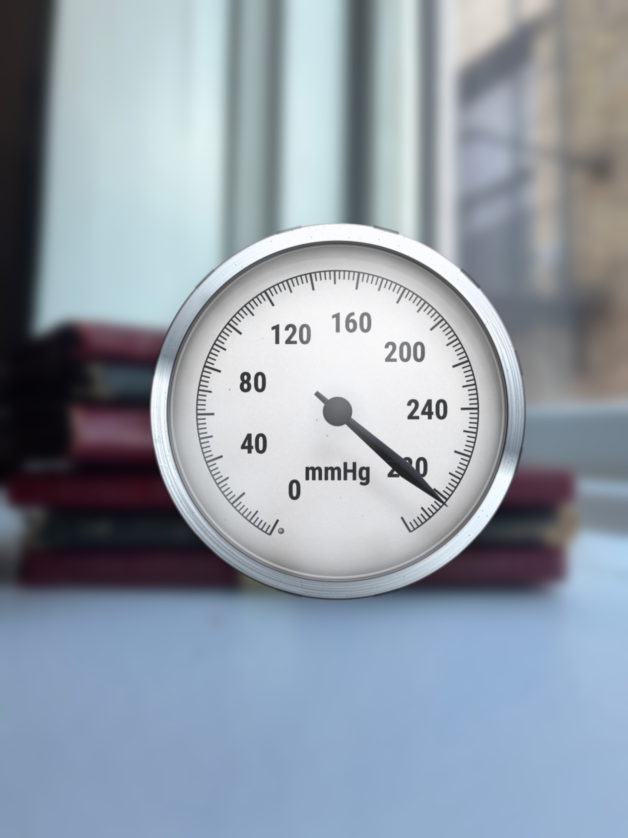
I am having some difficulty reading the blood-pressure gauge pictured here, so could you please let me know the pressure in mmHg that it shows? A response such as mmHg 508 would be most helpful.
mmHg 282
